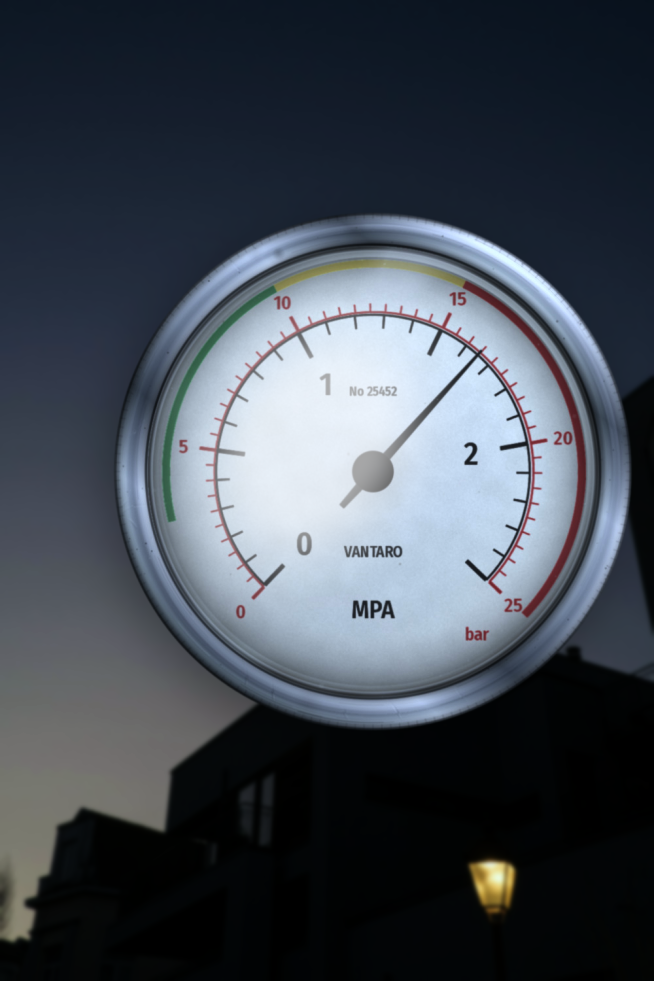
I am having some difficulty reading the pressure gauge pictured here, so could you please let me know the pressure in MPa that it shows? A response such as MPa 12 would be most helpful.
MPa 1.65
